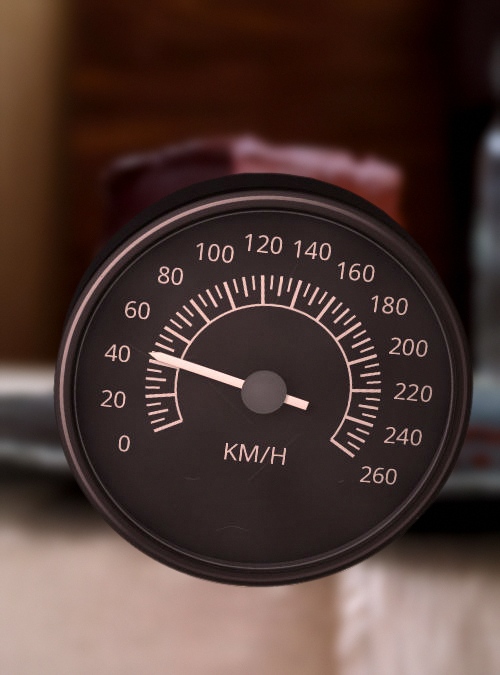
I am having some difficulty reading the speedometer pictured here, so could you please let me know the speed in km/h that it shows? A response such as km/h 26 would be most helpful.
km/h 45
